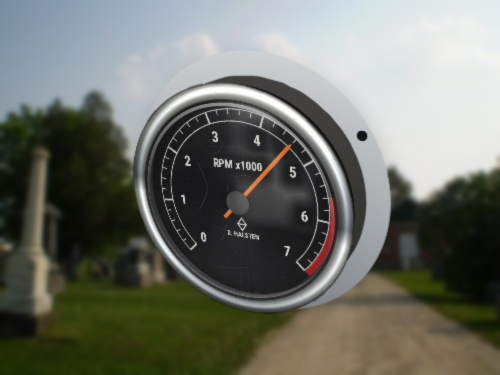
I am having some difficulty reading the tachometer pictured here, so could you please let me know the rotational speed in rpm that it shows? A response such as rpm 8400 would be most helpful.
rpm 4600
